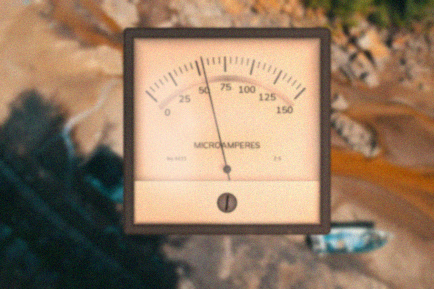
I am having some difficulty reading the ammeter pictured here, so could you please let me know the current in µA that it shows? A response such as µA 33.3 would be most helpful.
µA 55
